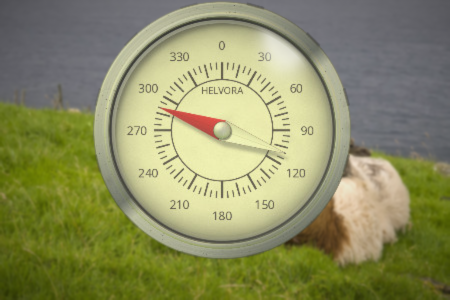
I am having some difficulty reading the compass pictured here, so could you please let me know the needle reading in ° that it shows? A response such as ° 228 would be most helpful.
° 290
